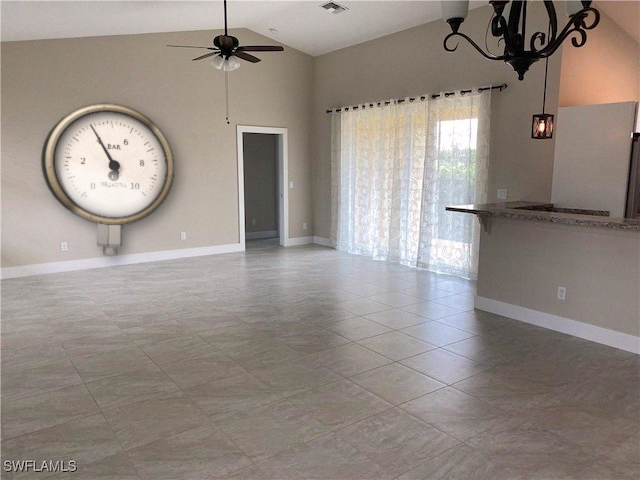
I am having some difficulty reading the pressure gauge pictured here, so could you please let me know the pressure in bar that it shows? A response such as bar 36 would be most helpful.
bar 4
